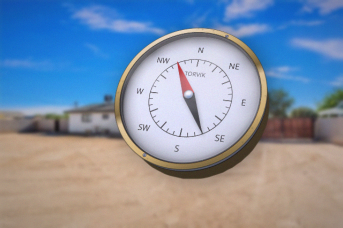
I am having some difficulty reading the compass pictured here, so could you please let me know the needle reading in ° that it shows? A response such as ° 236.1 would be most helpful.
° 330
